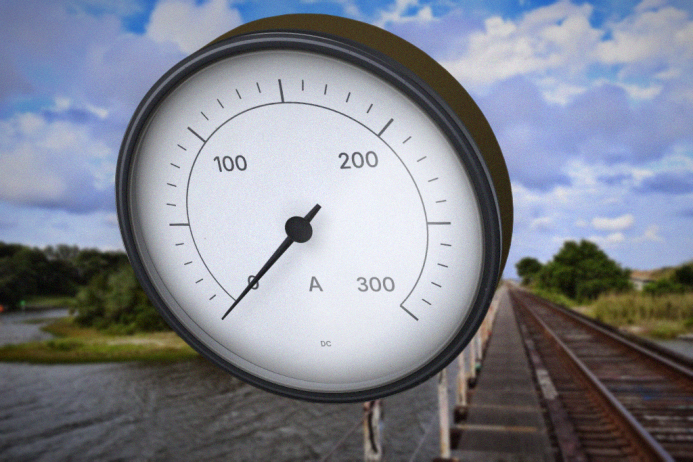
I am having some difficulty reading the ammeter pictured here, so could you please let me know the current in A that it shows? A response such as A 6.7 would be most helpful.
A 0
